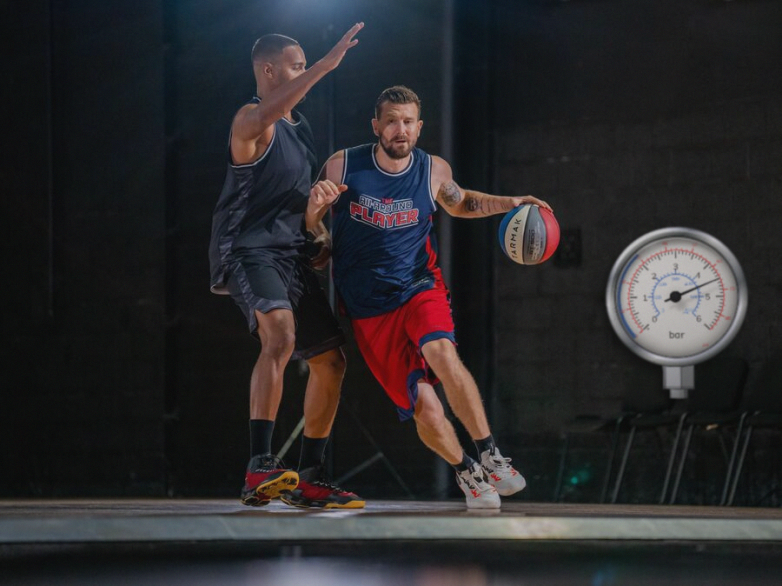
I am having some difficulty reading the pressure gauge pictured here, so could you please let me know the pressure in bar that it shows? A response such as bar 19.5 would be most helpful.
bar 4.5
